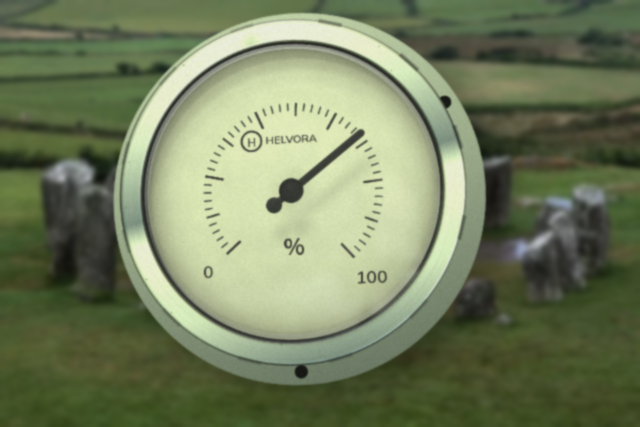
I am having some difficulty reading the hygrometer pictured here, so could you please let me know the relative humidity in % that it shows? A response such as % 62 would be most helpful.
% 68
